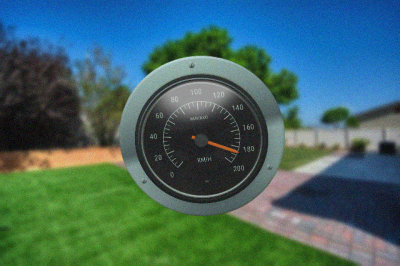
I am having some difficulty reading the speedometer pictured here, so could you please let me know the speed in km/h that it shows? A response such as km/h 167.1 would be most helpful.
km/h 185
